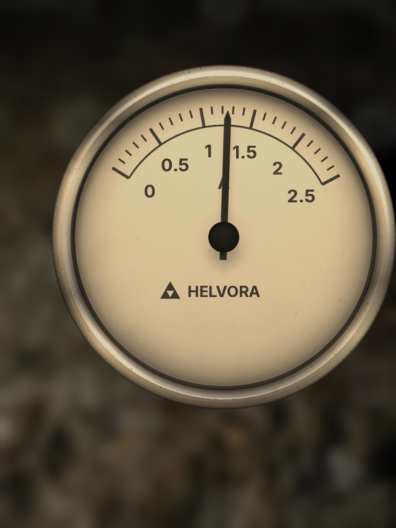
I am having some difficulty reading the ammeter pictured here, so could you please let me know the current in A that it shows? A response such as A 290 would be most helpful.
A 1.25
